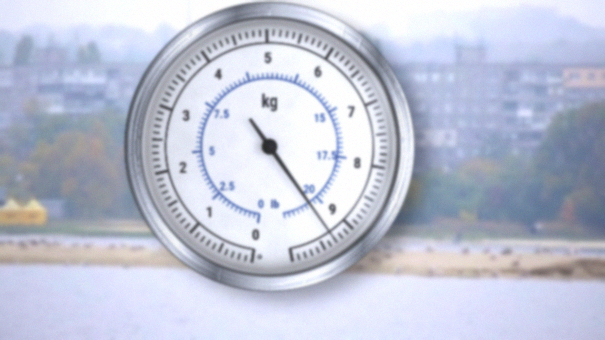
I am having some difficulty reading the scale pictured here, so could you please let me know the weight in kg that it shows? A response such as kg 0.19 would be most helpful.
kg 9.3
